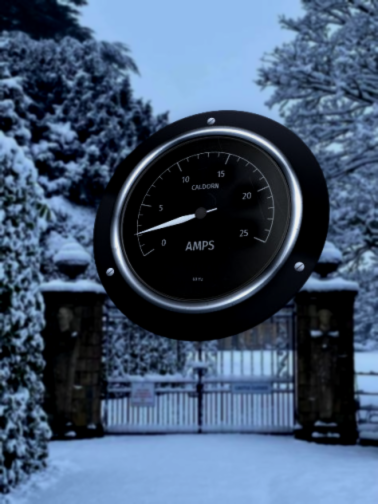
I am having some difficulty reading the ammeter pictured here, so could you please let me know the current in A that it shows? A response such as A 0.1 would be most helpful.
A 2
